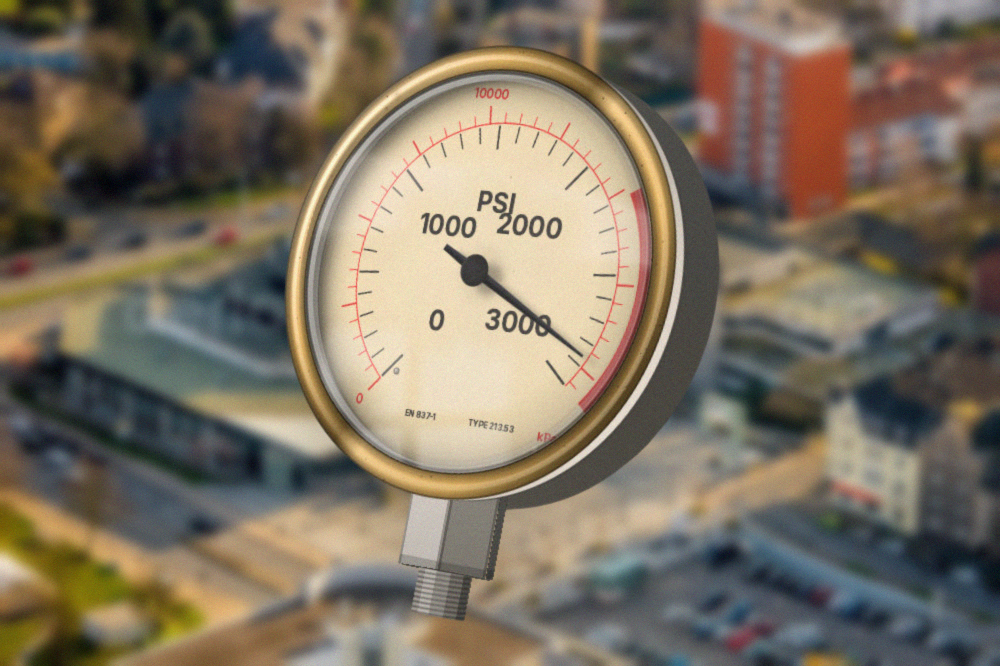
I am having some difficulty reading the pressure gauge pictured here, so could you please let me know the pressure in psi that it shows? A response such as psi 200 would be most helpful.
psi 2850
